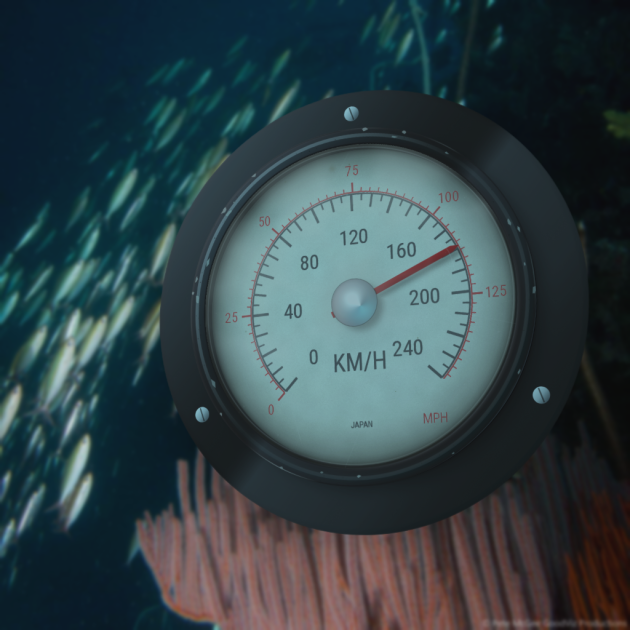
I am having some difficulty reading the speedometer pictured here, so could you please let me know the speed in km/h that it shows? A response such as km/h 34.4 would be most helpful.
km/h 180
